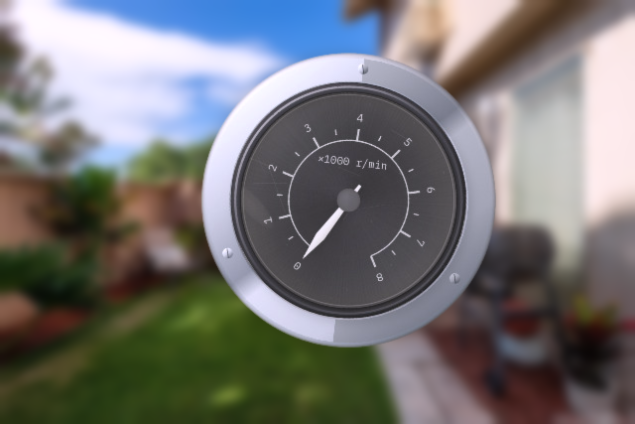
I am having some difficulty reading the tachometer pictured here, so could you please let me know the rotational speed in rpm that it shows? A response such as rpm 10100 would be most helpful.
rpm 0
